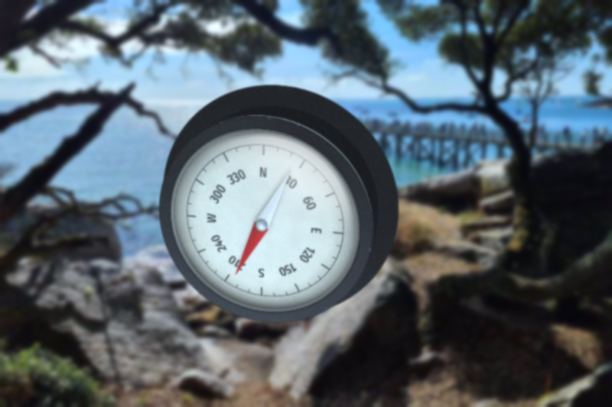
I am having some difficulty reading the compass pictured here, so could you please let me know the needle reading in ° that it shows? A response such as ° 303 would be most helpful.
° 205
